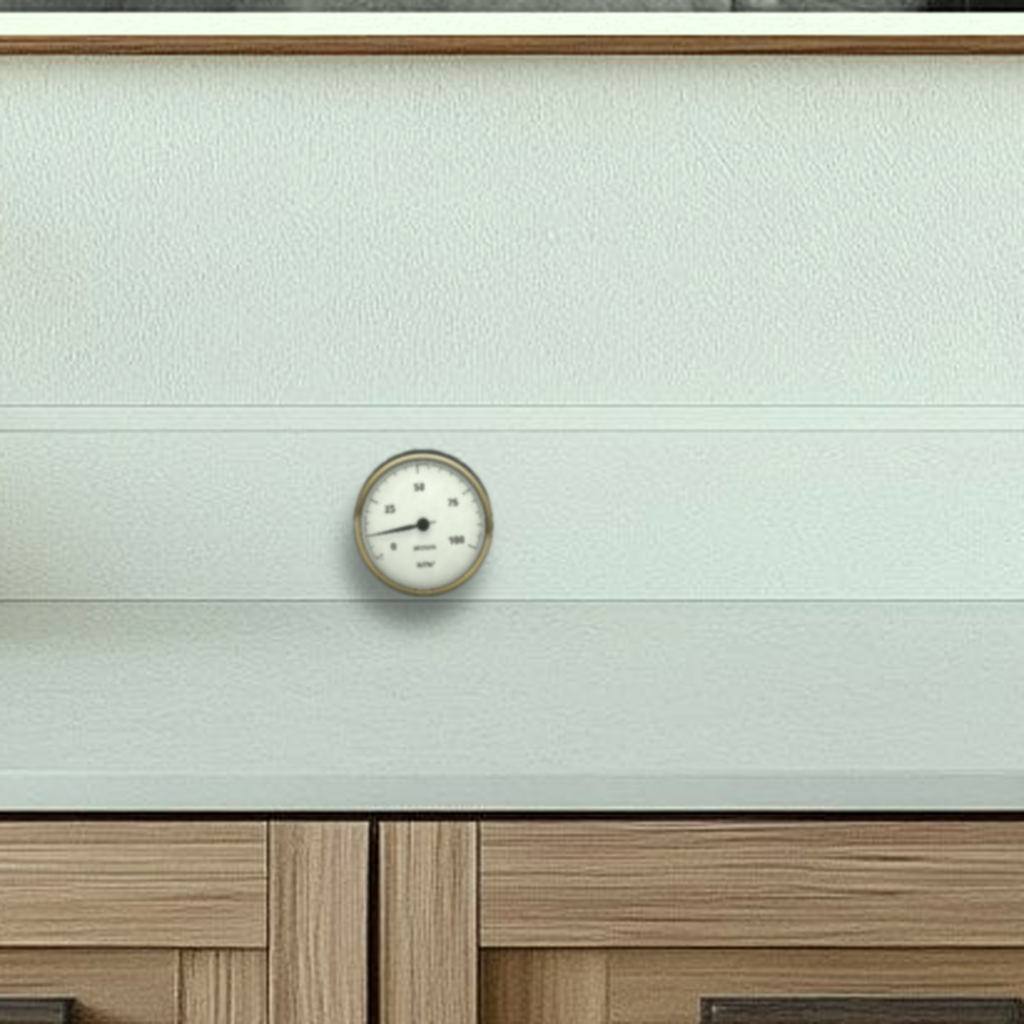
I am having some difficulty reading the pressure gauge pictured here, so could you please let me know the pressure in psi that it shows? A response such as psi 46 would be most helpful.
psi 10
